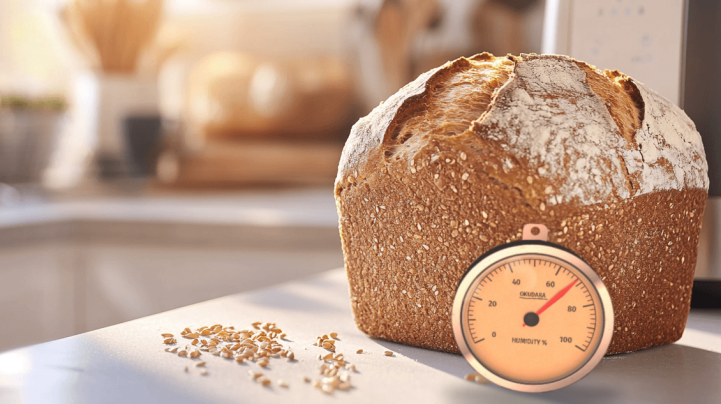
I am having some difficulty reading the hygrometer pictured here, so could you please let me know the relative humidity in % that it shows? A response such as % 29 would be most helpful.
% 68
